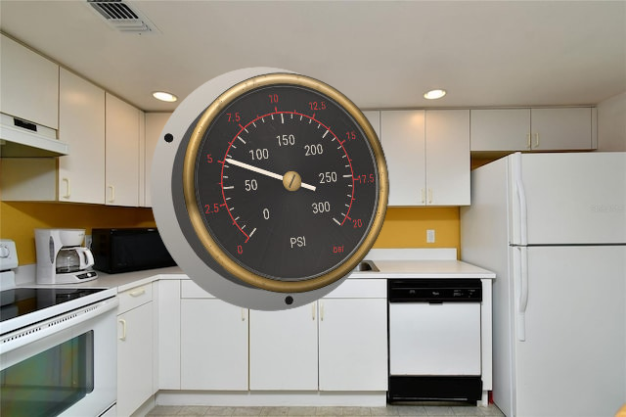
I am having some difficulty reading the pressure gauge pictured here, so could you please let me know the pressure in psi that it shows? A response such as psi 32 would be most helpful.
psi 75
